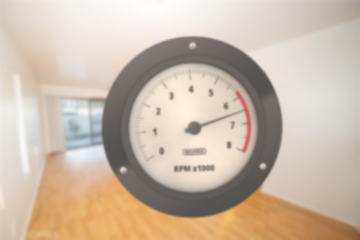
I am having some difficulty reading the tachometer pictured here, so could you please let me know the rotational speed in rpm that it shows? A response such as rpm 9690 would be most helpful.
rpm 6500
